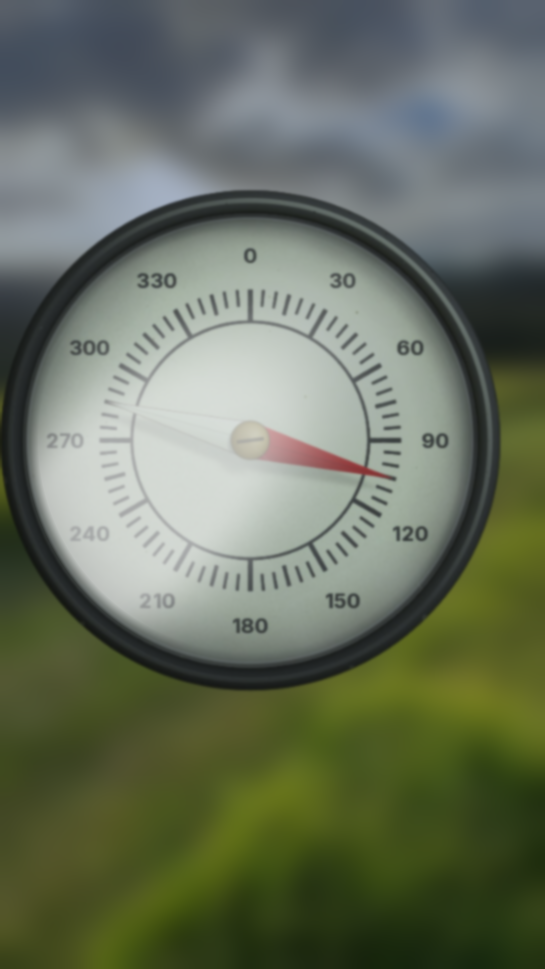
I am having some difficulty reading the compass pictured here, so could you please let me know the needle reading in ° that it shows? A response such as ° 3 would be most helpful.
° 105
